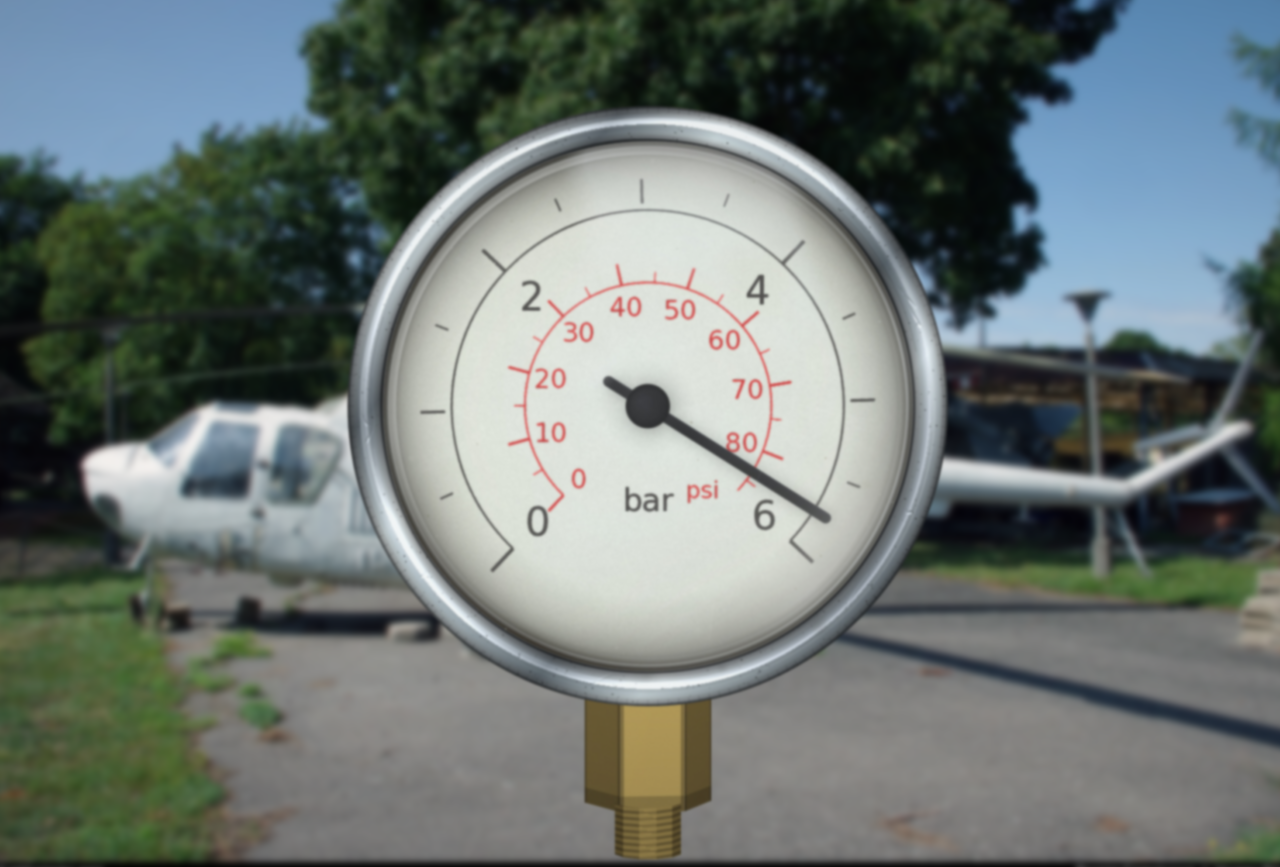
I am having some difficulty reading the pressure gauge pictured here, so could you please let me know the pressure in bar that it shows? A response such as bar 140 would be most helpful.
bar 5.75
